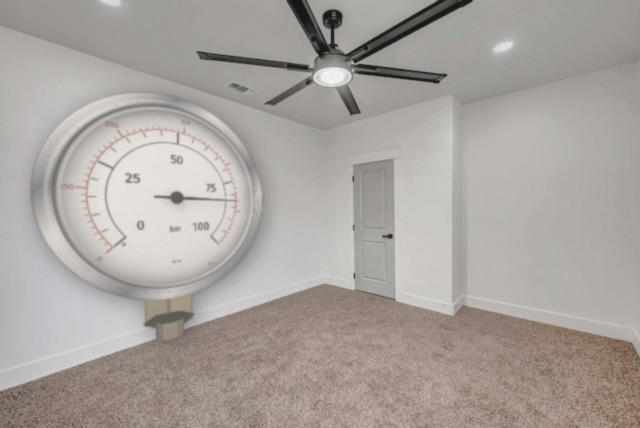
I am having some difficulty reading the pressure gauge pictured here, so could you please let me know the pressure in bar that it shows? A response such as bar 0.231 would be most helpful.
bar 82.5
